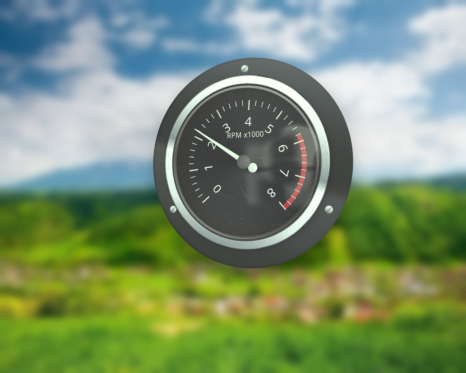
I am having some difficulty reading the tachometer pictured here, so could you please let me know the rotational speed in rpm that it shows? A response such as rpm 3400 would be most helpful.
rpm 2200
